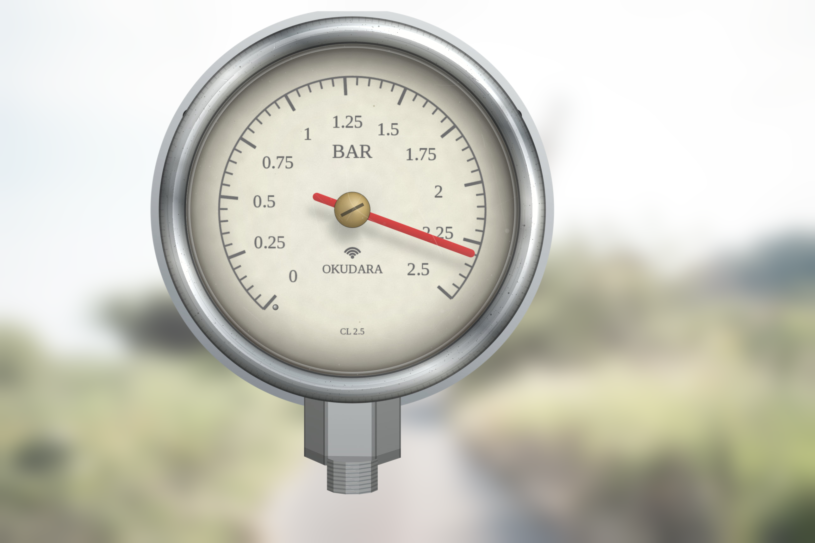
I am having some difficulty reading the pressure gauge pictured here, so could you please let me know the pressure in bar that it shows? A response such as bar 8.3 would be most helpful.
bar 2.3
